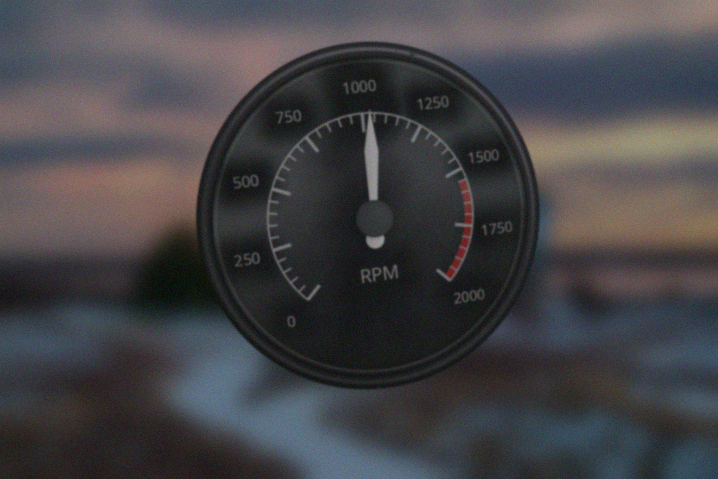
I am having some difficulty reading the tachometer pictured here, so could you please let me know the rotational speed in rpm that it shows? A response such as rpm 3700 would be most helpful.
rpm 1025
